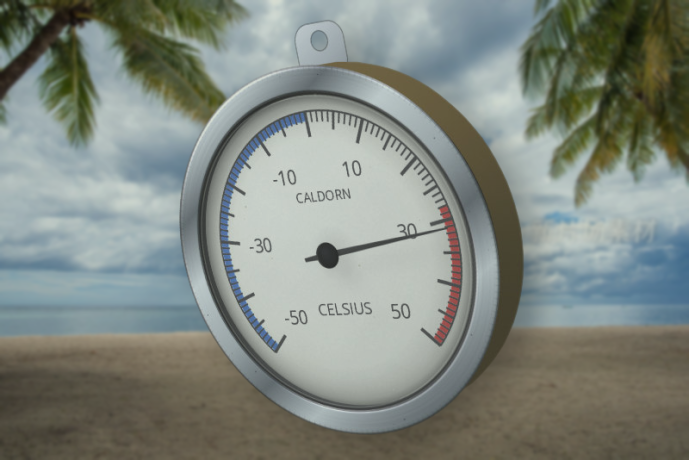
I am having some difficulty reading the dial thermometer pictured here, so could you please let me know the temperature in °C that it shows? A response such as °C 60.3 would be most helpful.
°C 31
